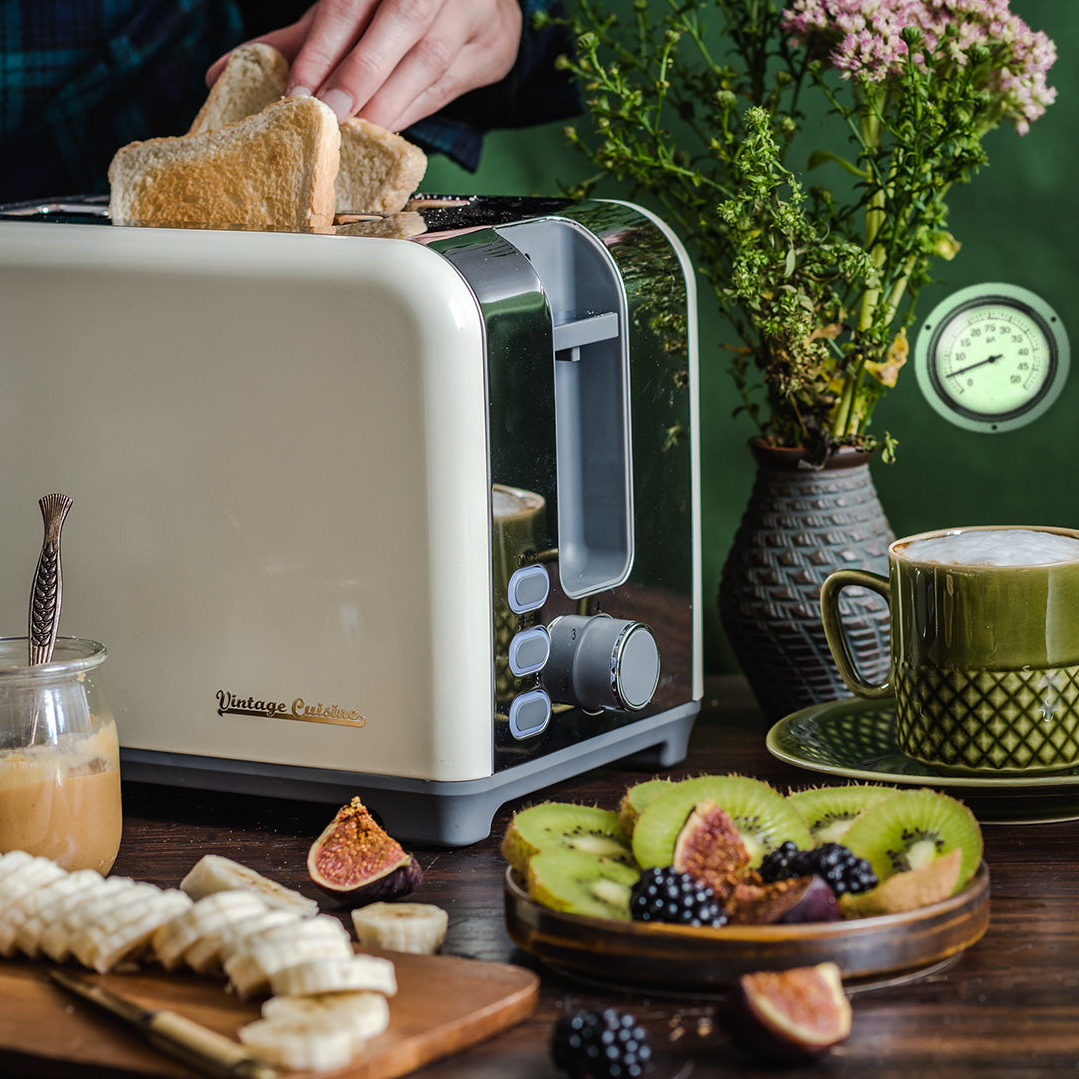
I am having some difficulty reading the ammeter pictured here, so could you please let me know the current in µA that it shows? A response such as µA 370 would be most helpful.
µA 5
